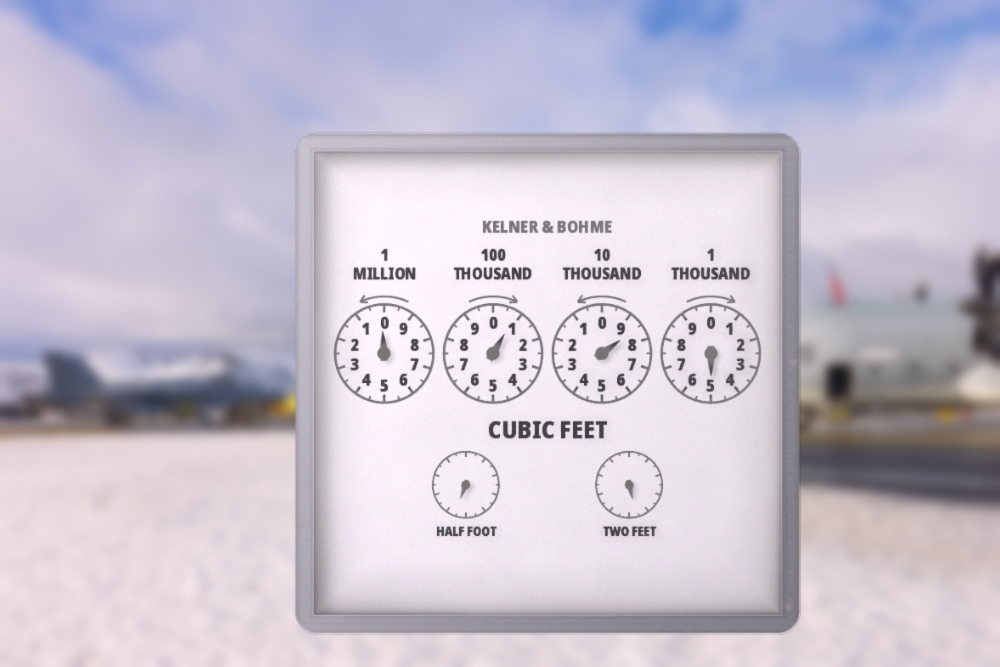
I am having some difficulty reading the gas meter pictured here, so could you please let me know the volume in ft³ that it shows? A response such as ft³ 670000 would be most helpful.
ft³ 8500
